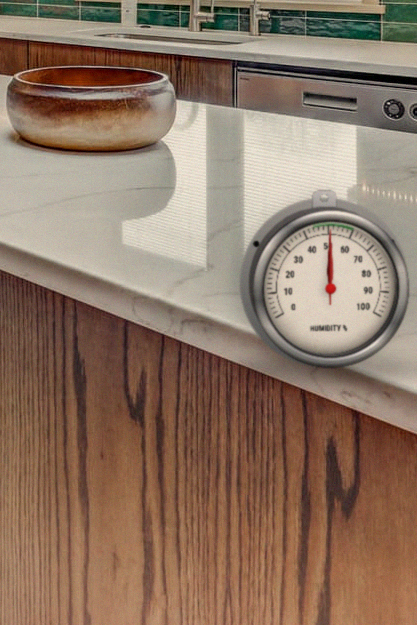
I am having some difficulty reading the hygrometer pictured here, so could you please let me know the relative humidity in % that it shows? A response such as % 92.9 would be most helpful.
% 50
